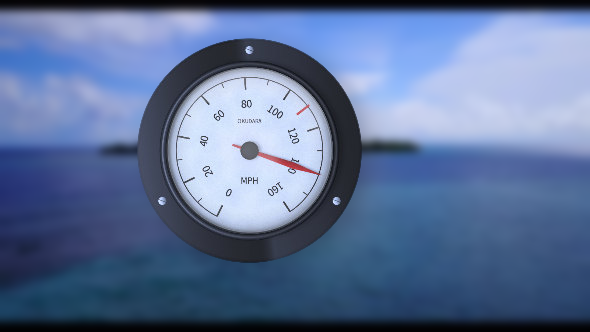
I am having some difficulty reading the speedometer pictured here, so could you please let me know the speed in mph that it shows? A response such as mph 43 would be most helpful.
mph 140
